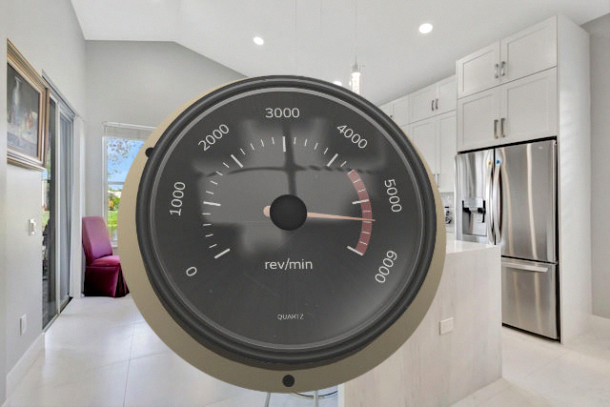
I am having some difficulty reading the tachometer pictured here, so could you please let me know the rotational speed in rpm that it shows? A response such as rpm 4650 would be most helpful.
rpm 5400
